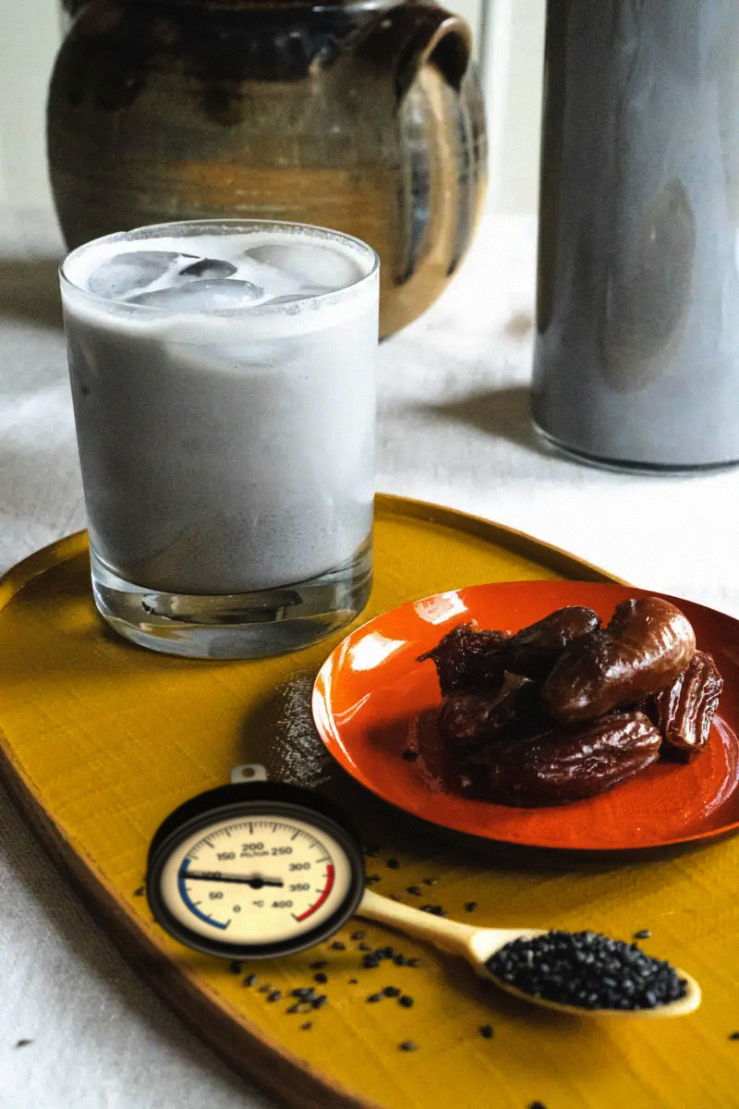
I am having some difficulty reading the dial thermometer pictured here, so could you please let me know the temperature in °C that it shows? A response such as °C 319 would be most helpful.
°C 100
